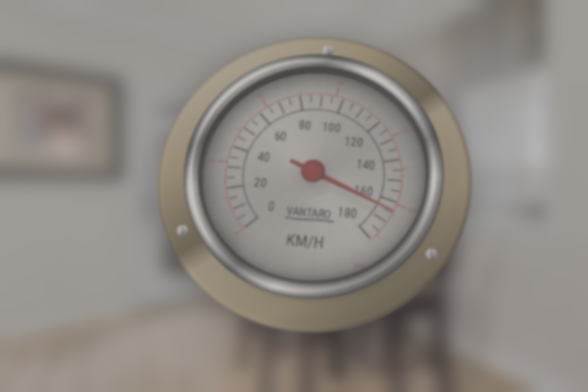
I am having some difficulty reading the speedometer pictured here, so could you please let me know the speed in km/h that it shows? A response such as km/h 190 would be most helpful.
km/h 165
